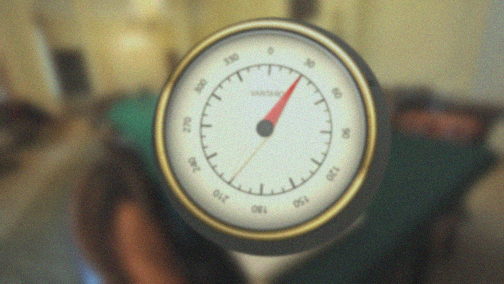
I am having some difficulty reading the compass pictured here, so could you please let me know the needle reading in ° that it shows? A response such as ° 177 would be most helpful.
° 30
